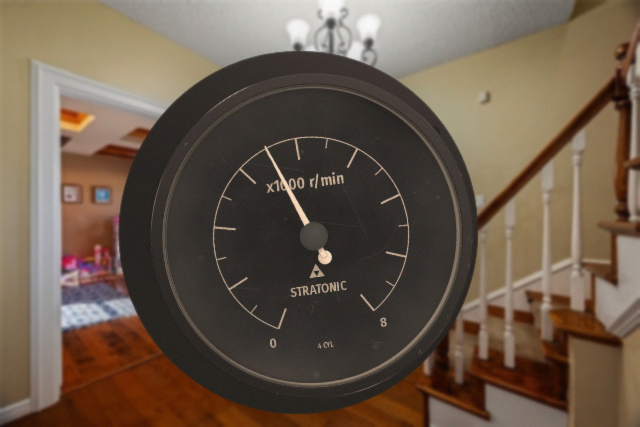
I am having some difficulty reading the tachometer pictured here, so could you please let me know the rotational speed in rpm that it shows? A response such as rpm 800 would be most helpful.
rpm 3500
